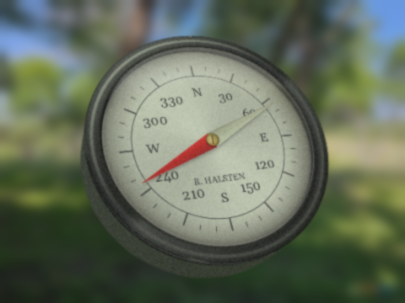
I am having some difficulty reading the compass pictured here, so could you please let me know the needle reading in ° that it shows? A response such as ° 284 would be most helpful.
° 245
